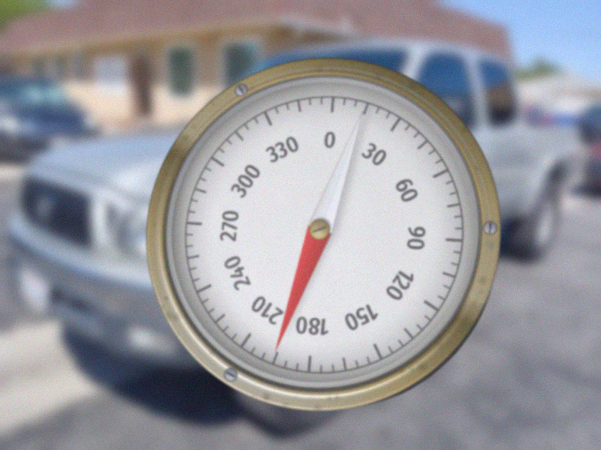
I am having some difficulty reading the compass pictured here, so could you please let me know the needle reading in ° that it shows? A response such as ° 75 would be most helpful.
° 195
